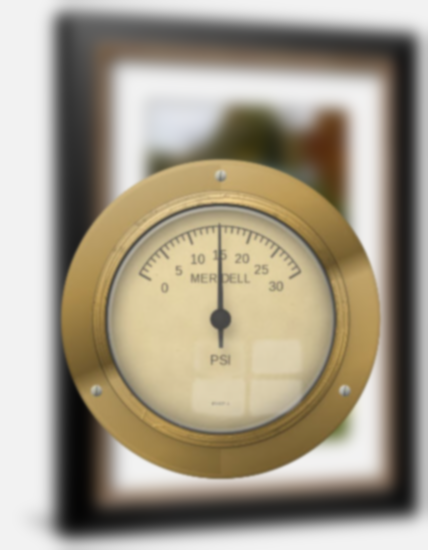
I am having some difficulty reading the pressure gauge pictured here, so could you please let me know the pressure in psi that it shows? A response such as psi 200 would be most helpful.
psi 15
